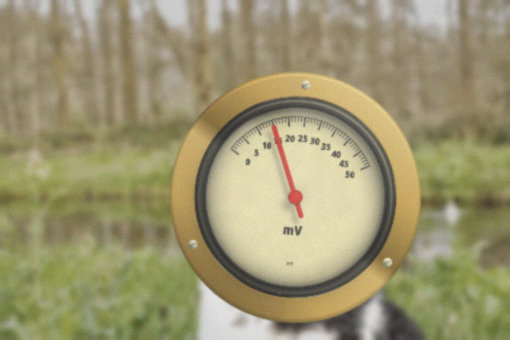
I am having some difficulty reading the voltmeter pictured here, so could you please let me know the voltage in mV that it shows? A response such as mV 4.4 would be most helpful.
mV 15
